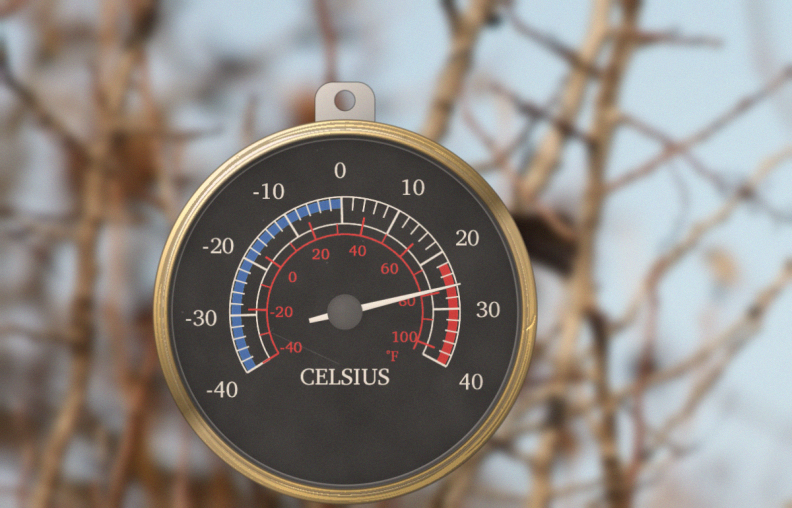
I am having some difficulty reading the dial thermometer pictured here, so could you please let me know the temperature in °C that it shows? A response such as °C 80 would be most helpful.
°C 26
